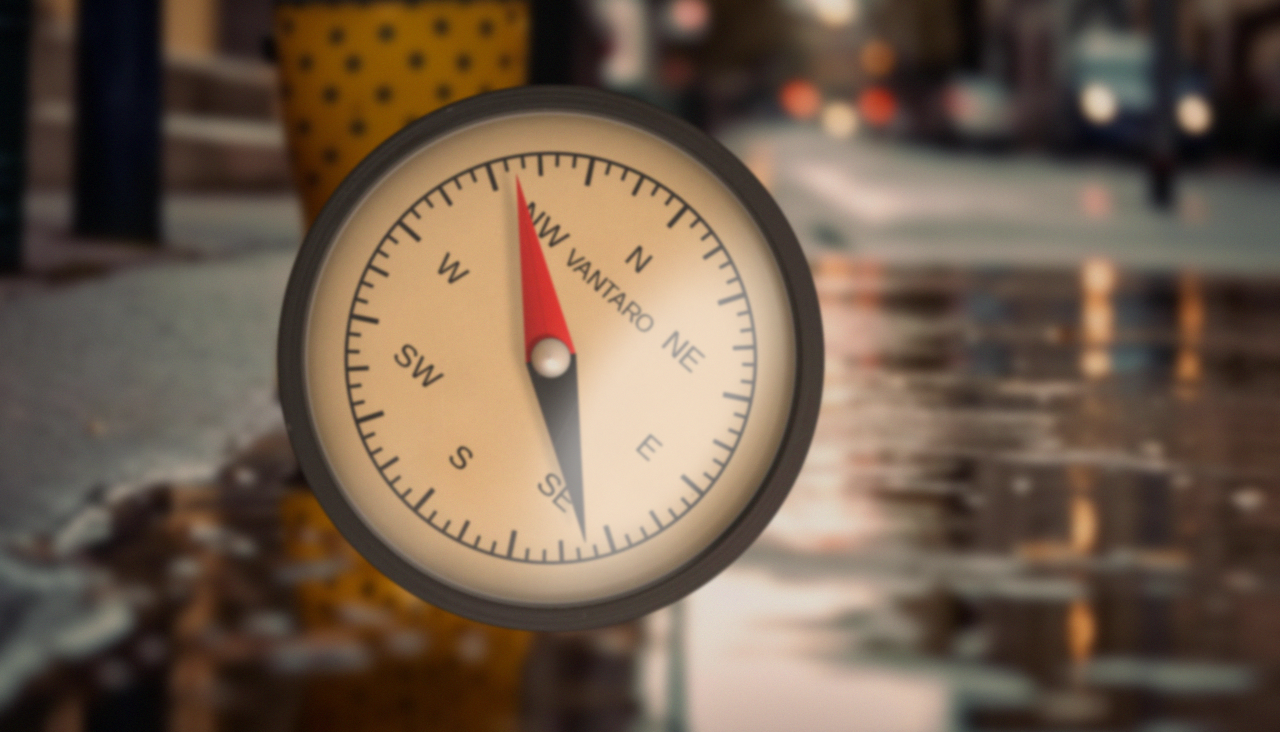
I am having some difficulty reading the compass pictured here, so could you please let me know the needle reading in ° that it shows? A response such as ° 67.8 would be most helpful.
° 307.5
